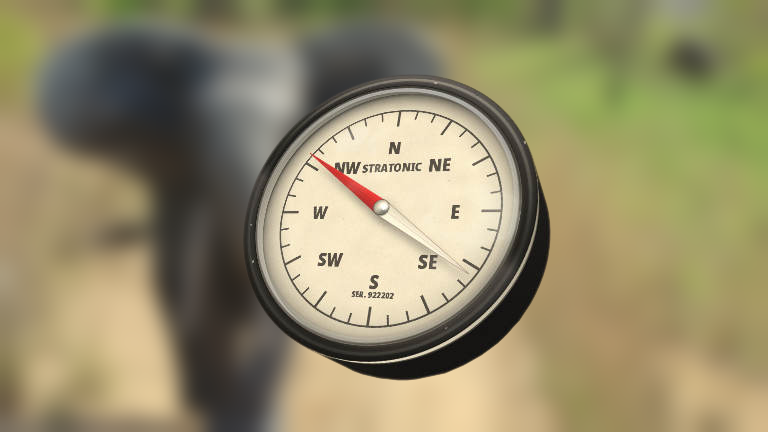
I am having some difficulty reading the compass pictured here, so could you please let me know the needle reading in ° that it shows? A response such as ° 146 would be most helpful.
° 305
